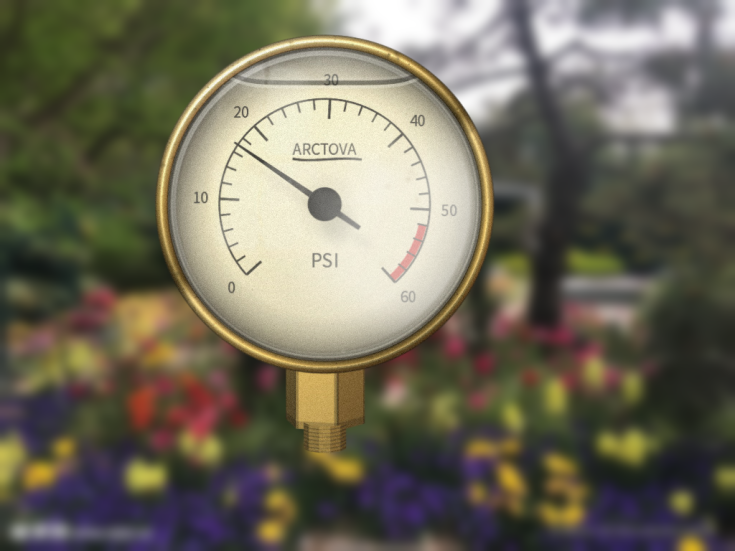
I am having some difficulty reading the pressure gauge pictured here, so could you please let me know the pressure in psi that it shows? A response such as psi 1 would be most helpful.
psi 17
